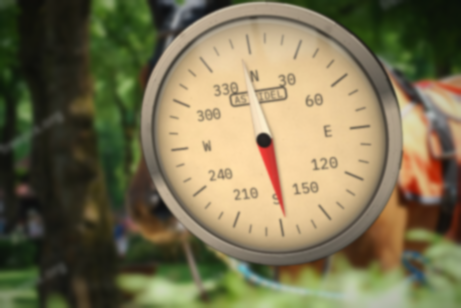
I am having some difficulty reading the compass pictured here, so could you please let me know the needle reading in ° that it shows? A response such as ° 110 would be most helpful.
° 175
